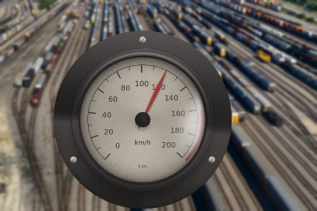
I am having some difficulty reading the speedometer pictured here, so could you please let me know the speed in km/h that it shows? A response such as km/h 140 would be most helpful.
km/h 120
